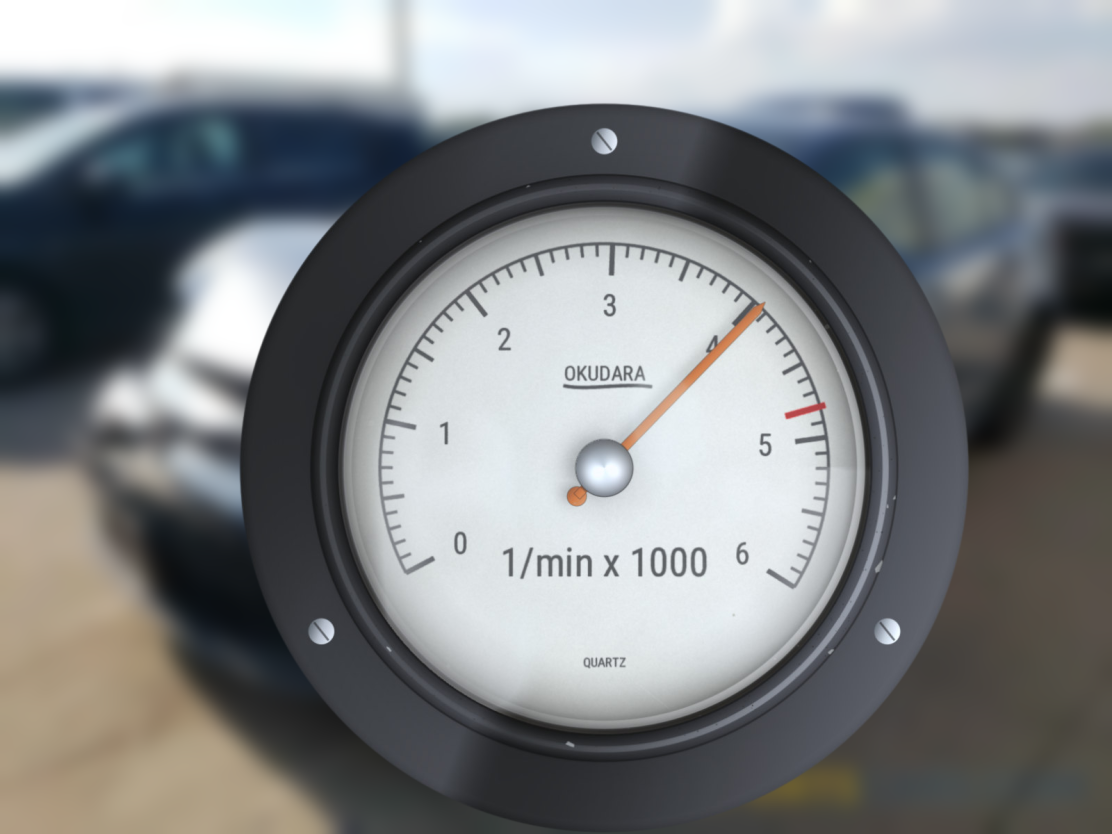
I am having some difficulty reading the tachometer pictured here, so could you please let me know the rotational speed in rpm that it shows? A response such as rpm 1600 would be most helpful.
rpm 4050
